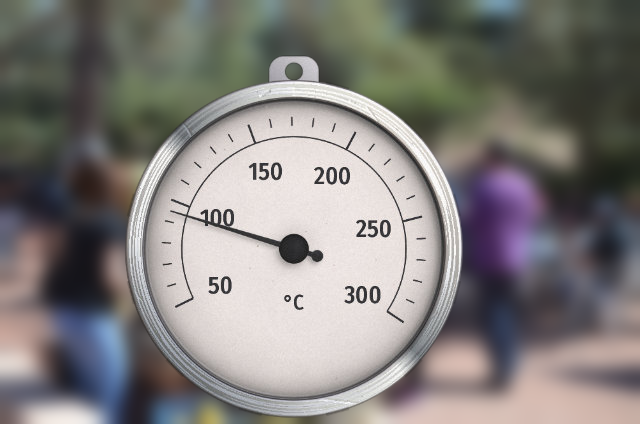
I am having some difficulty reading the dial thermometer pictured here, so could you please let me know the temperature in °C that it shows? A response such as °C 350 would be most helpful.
°C 95
